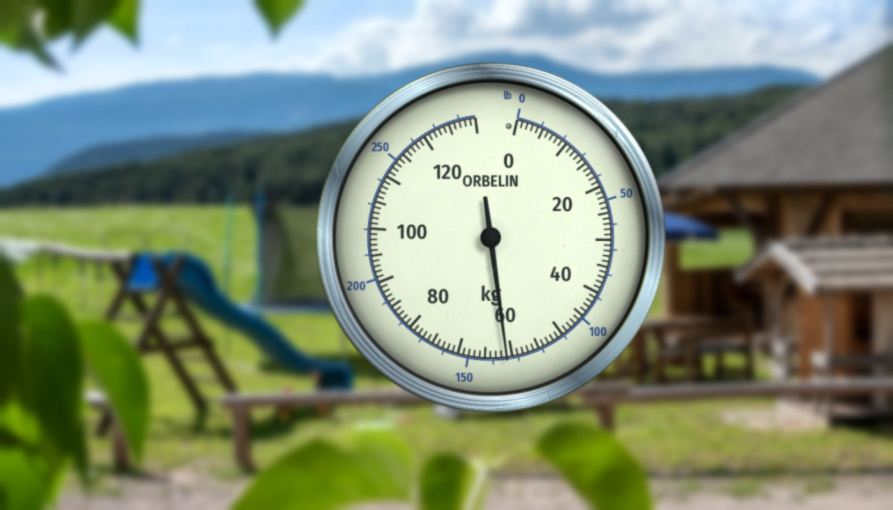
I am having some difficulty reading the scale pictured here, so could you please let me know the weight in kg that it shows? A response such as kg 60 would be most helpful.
kg 61
